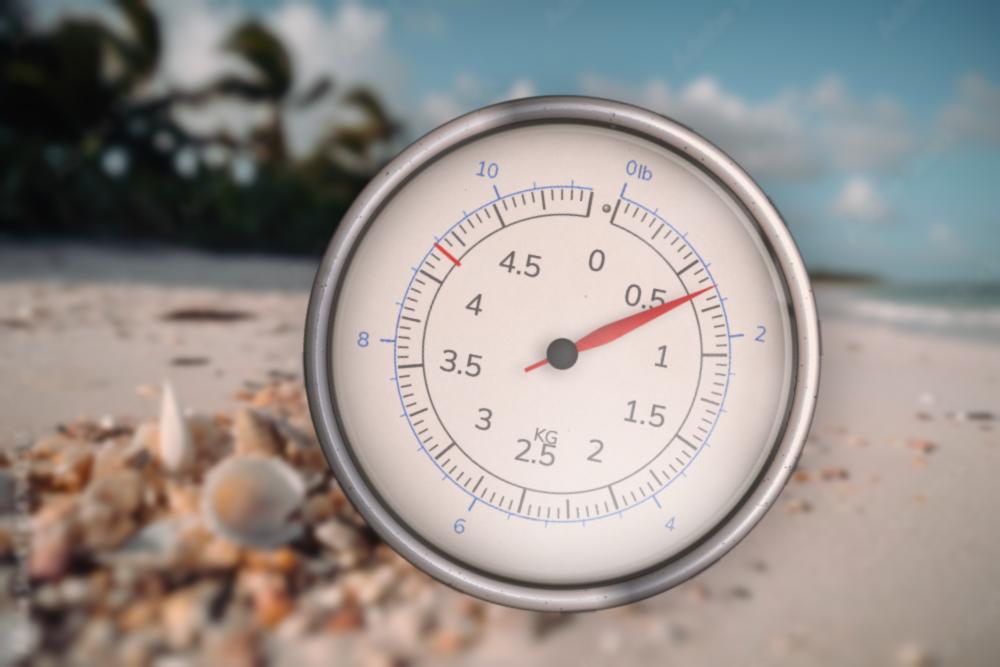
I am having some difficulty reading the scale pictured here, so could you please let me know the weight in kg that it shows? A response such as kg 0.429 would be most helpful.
kg 0.65
